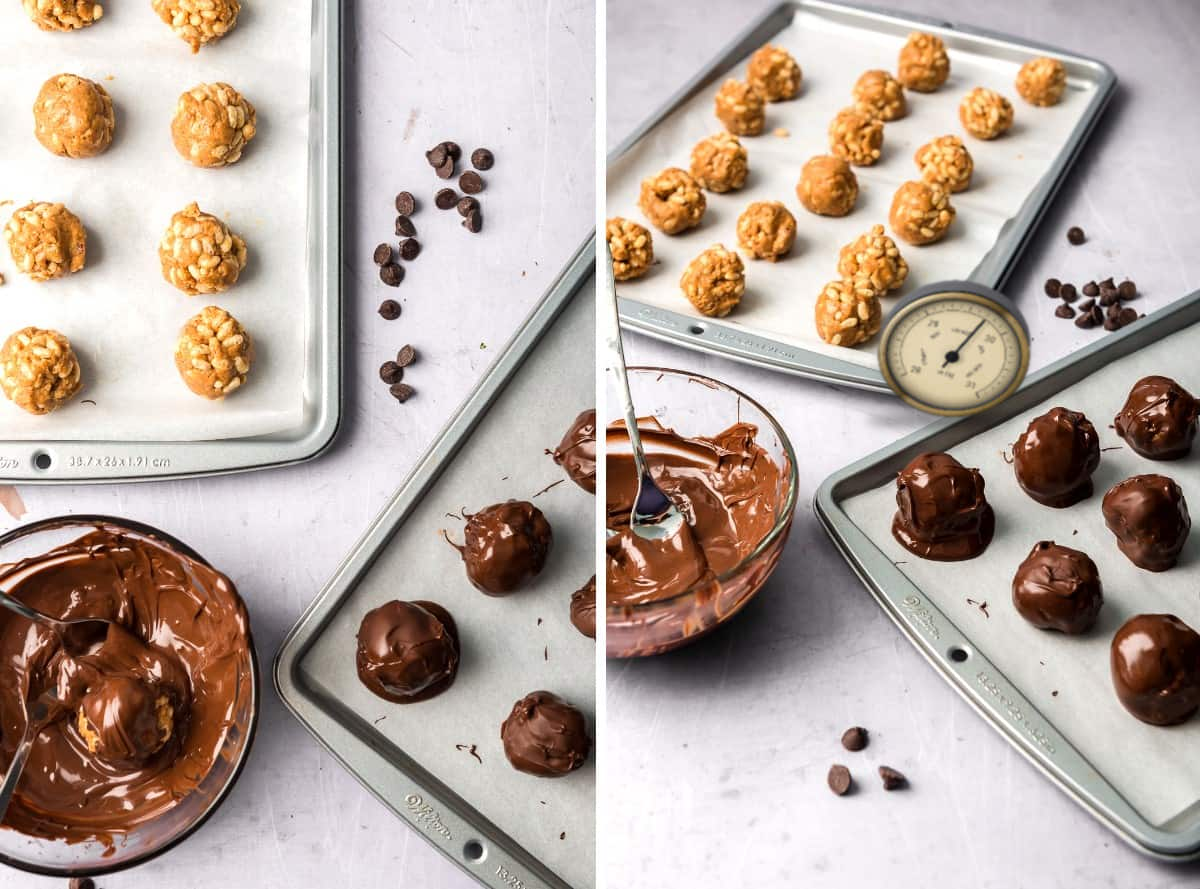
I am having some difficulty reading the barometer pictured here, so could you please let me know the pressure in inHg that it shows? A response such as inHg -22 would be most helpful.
inHg 29.7
